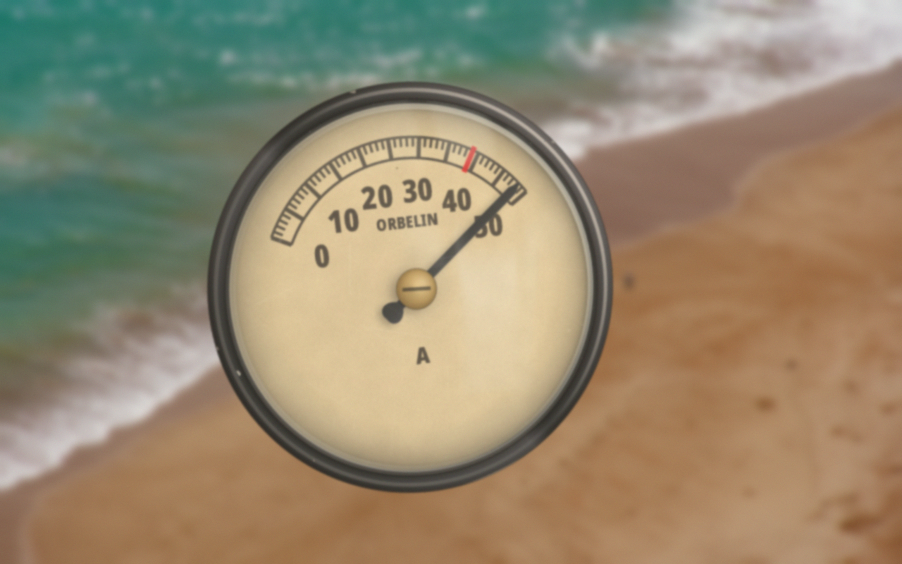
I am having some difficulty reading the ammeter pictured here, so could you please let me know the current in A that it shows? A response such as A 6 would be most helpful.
A 48
